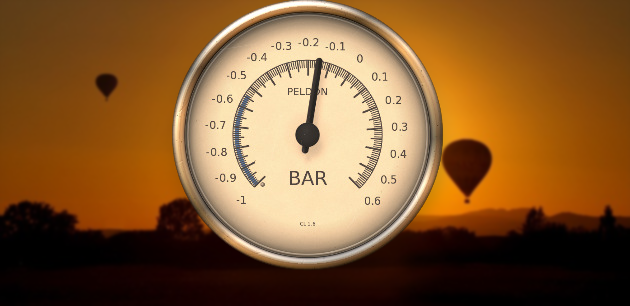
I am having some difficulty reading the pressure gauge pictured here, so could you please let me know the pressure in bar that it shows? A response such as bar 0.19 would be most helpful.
bar -0.15
